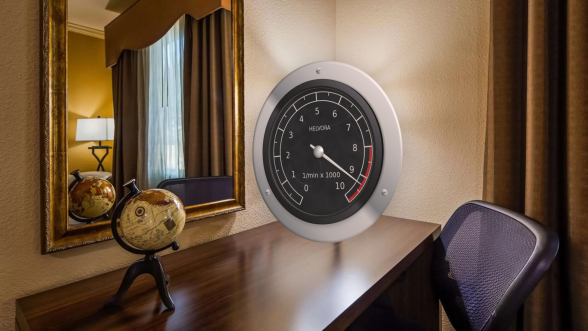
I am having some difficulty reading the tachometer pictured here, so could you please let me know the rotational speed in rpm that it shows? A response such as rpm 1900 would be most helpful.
rpm 9250
